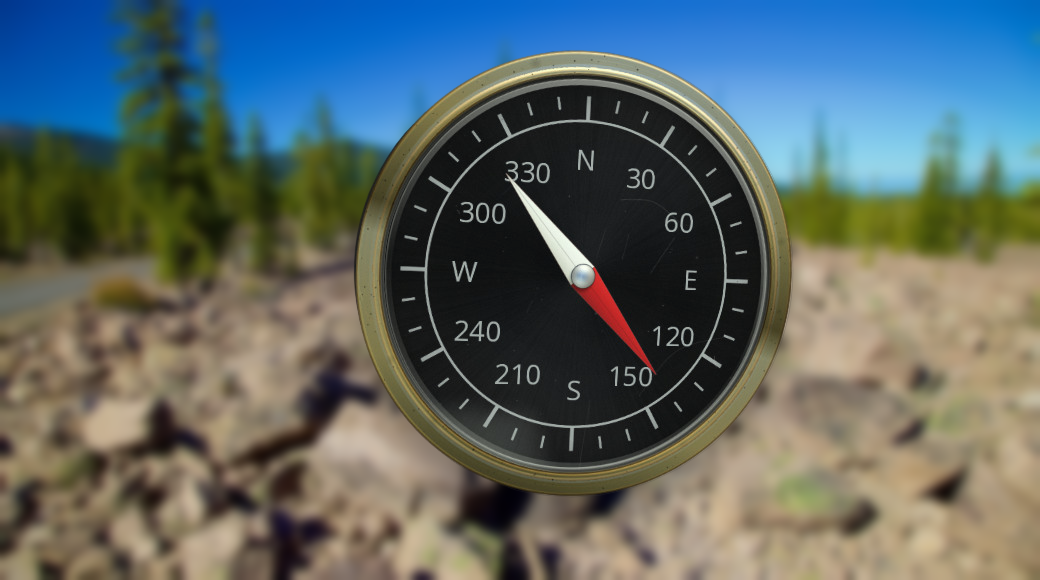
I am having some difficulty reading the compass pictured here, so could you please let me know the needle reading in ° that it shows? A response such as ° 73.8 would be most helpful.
° 140
